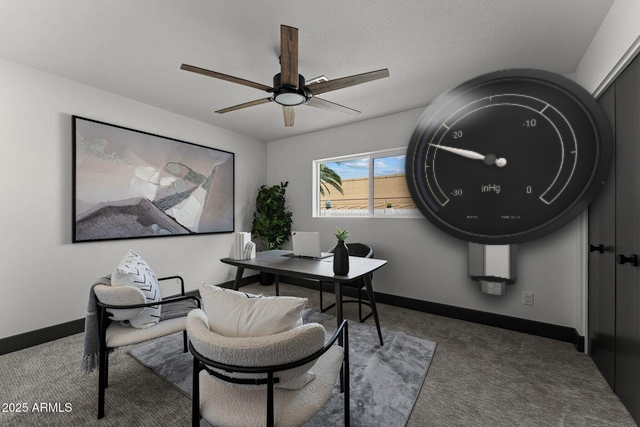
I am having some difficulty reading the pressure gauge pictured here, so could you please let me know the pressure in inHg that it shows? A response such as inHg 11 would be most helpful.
inHg -22.5
